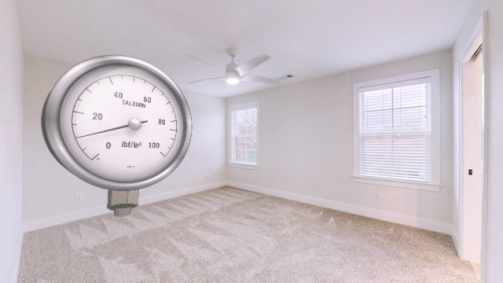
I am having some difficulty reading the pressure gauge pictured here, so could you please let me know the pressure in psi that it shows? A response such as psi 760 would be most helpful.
psi 10
